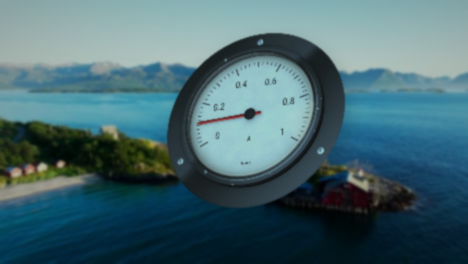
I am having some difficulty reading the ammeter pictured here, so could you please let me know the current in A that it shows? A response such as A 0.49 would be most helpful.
A 0.1
